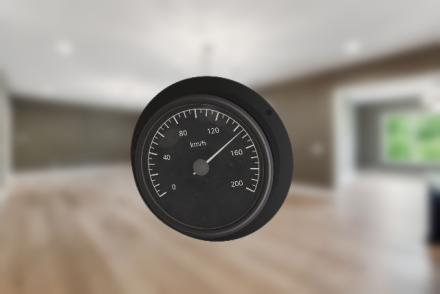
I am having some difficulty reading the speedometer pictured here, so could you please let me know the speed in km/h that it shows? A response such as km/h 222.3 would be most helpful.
km/h 145
